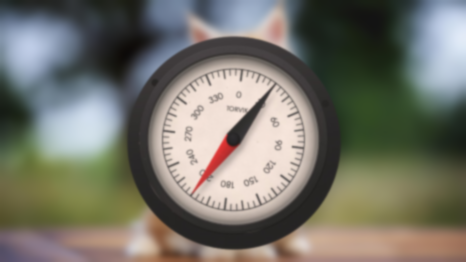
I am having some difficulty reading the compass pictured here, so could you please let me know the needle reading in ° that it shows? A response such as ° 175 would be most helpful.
° 210
